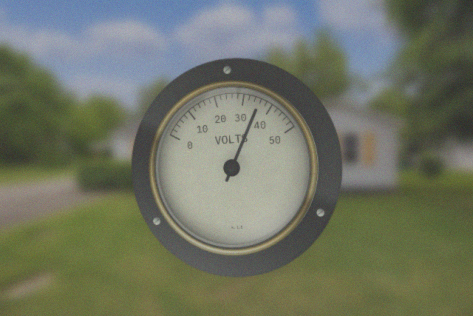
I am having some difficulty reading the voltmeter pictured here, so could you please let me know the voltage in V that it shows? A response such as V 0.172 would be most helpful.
V 36
